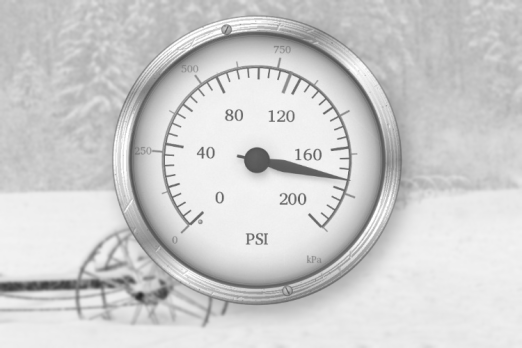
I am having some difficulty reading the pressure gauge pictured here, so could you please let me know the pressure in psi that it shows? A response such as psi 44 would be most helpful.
psi 175
